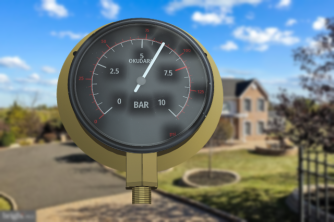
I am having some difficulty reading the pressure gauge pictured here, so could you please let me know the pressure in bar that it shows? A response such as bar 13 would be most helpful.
bar 6
